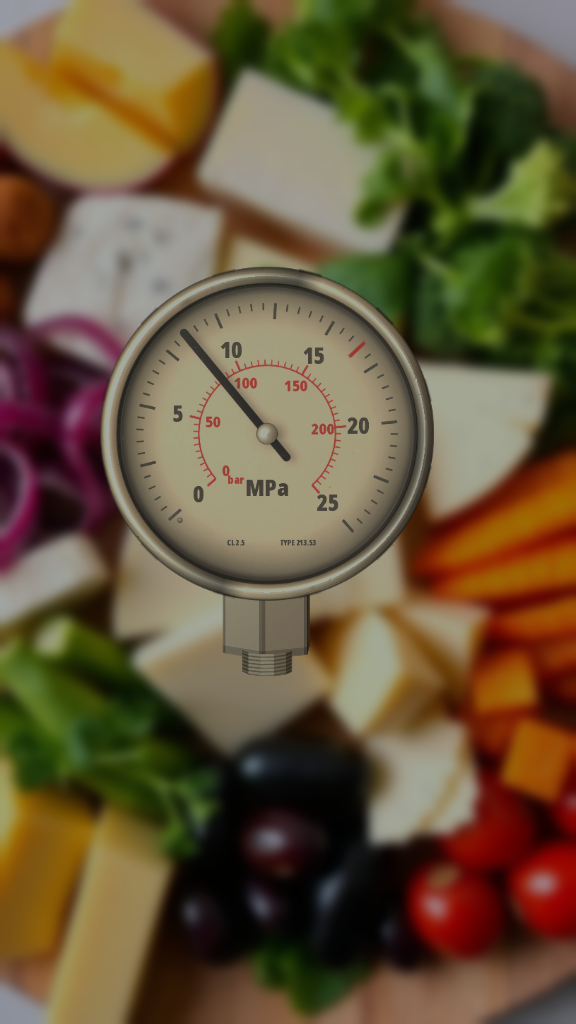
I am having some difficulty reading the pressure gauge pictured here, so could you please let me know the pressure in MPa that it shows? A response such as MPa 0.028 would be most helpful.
MPa 8.5
